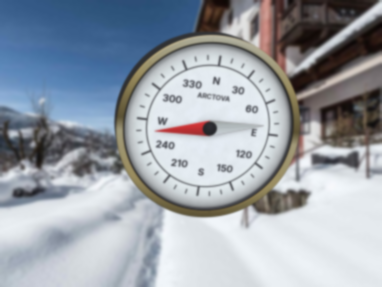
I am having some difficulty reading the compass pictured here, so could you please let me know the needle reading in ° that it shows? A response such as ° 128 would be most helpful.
° 260
